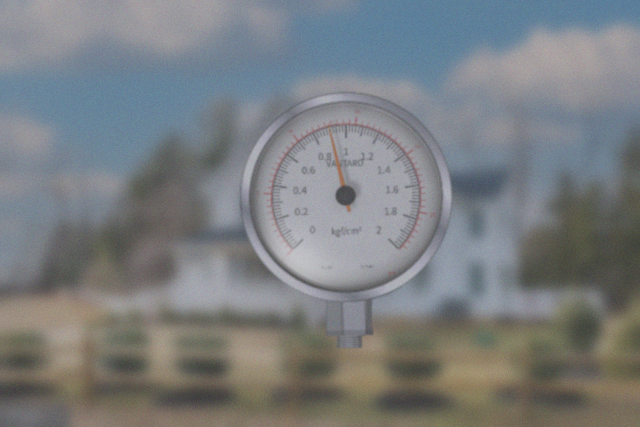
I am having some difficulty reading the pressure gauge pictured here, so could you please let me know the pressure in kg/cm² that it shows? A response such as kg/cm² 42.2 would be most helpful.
kg/cm² 0.9
